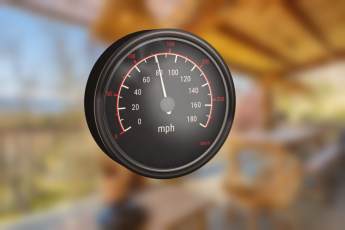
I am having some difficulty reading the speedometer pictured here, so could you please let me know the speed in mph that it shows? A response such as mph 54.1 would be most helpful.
mph 80
